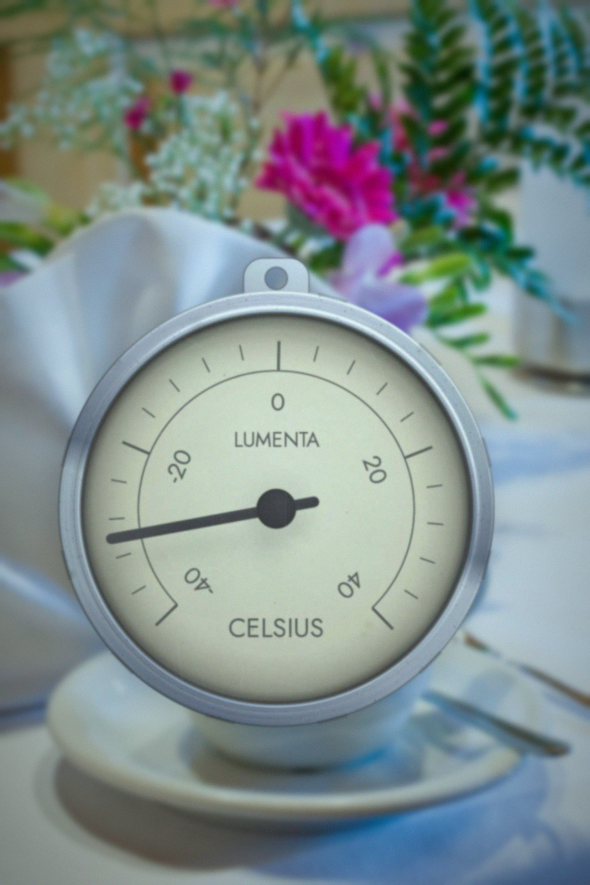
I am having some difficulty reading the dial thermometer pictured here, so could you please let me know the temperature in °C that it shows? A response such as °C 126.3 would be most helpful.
°C -30
